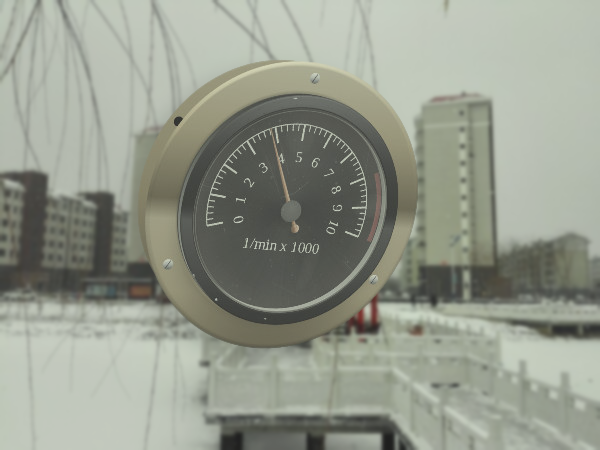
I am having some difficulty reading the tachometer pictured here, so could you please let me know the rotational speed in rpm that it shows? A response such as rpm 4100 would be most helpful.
rpm 3800
